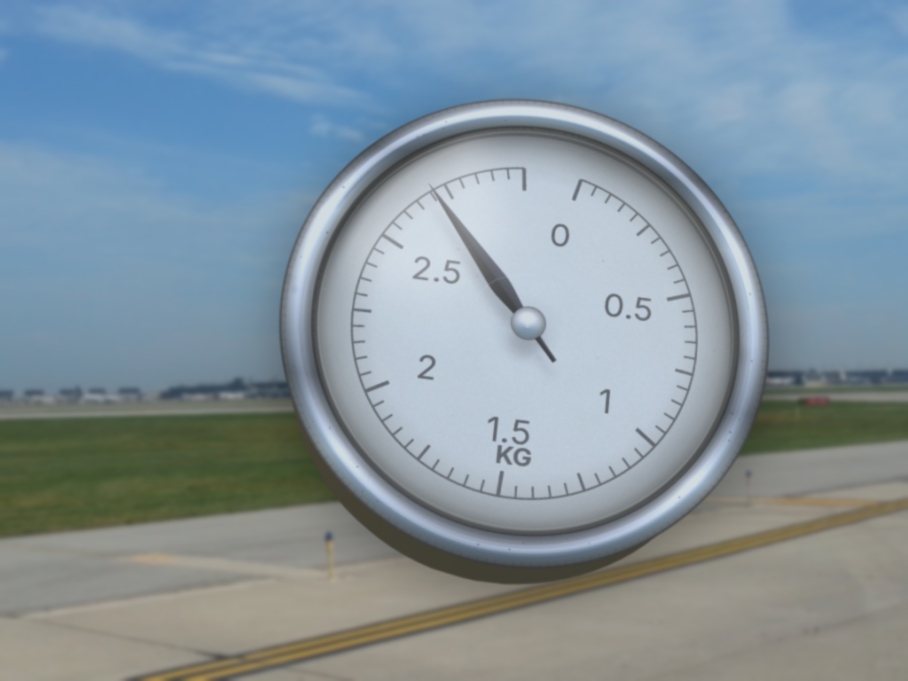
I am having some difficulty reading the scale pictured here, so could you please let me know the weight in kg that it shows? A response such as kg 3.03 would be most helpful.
kg 2.7
